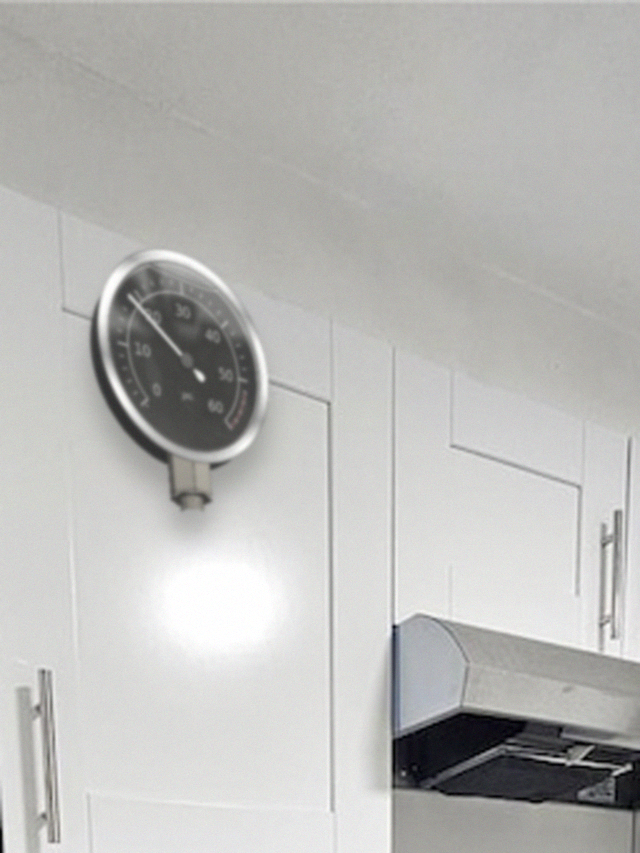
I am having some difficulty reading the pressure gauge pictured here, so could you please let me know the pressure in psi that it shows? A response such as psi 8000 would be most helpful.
psi 18
